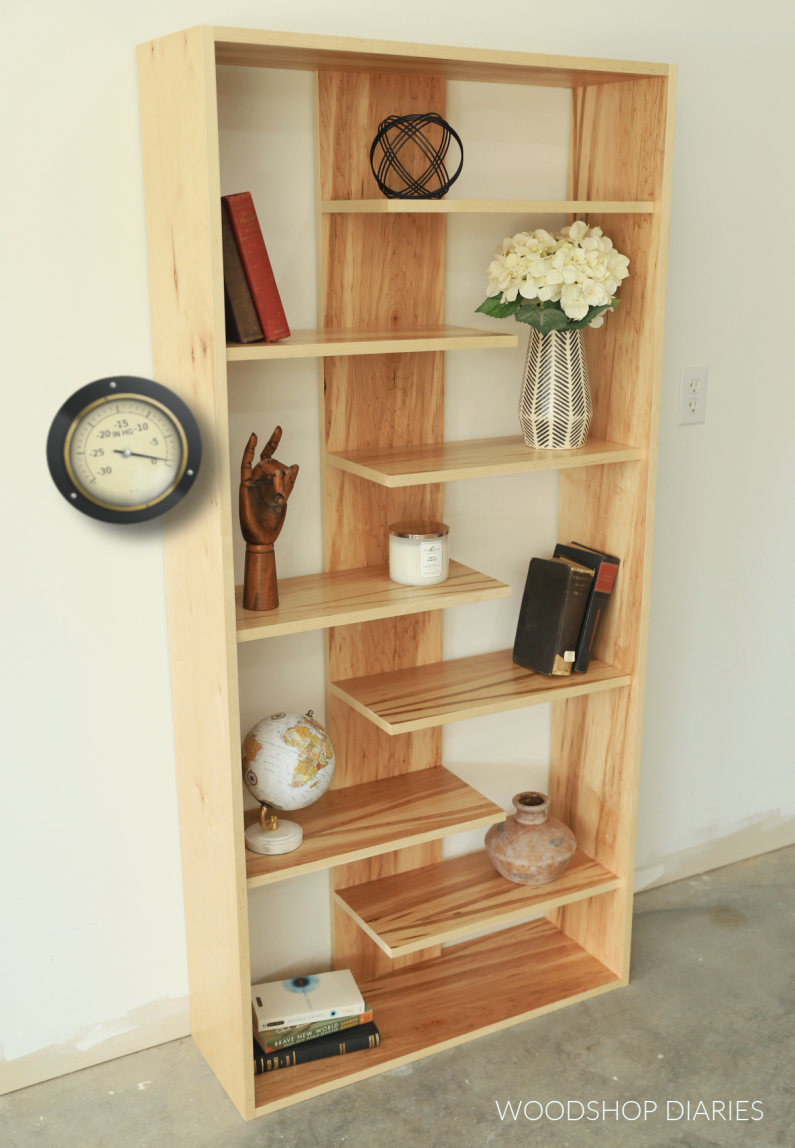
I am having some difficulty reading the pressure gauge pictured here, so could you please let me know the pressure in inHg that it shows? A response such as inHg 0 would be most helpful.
inHg -1
